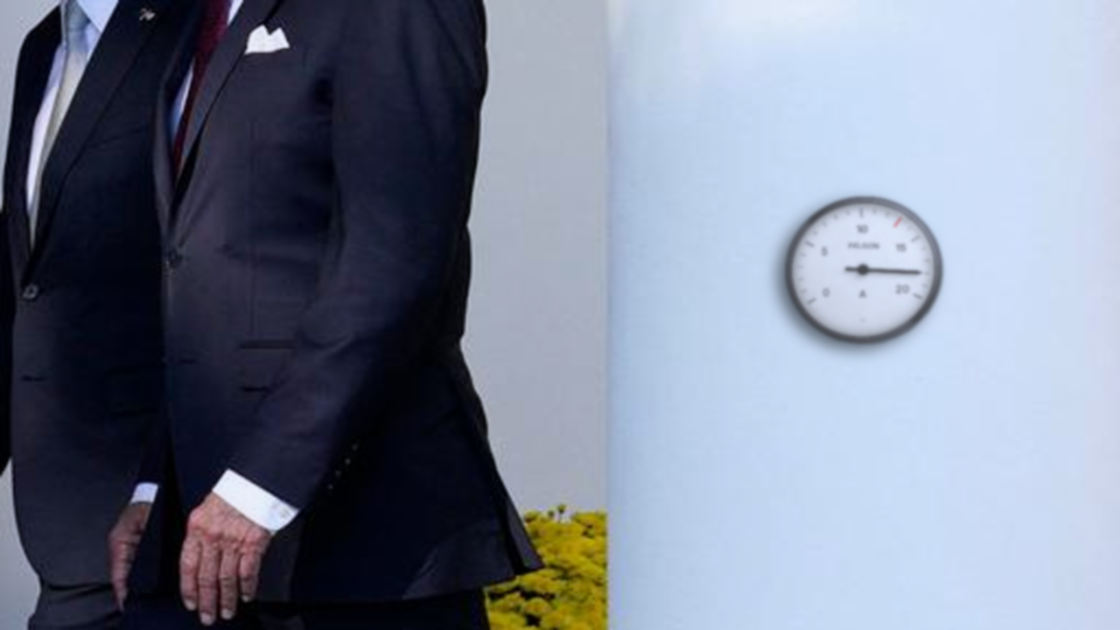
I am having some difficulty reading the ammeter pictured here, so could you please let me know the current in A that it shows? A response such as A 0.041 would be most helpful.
A 18
